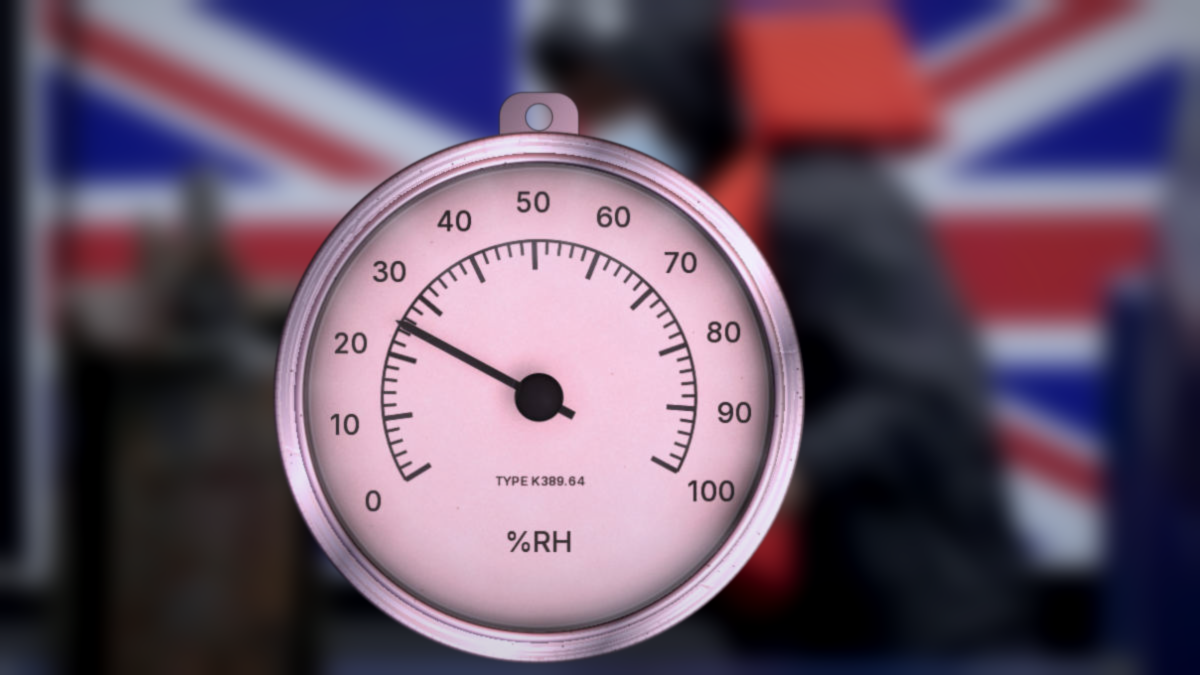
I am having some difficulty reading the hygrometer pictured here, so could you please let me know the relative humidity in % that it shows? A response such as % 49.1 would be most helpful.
% 25
